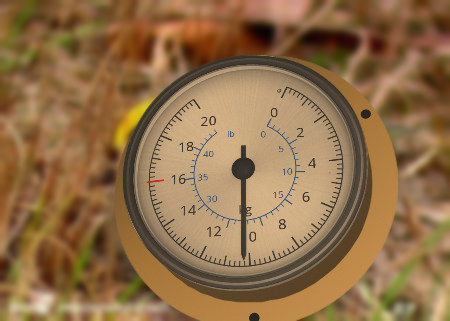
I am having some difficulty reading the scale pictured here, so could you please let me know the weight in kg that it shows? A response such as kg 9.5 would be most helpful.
kg 10.2
